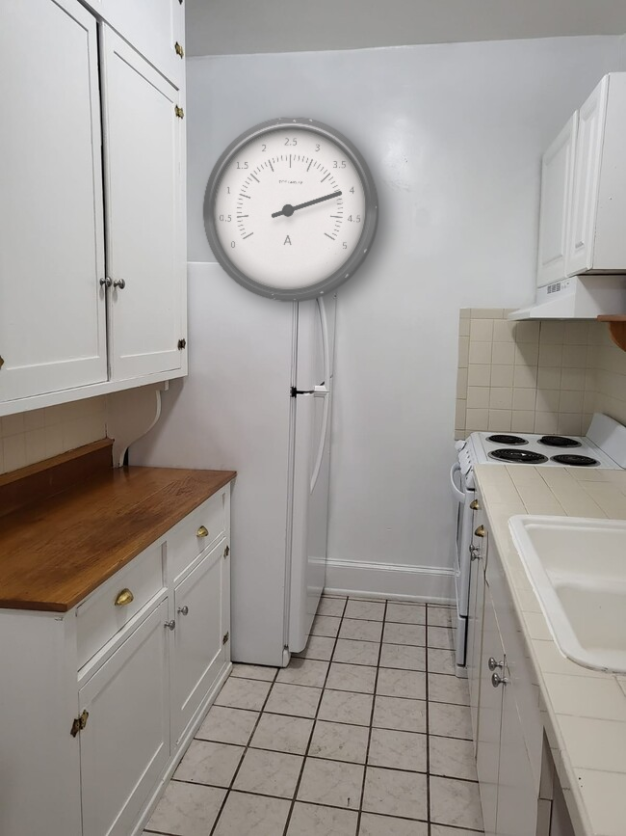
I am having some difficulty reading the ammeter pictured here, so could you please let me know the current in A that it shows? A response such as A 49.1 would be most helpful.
A 4
